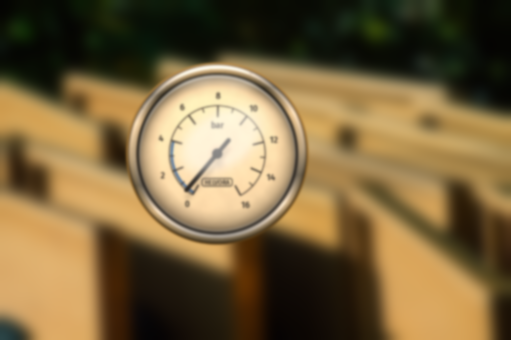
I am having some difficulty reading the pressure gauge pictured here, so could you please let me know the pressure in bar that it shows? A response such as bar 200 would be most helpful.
bar 0.5
